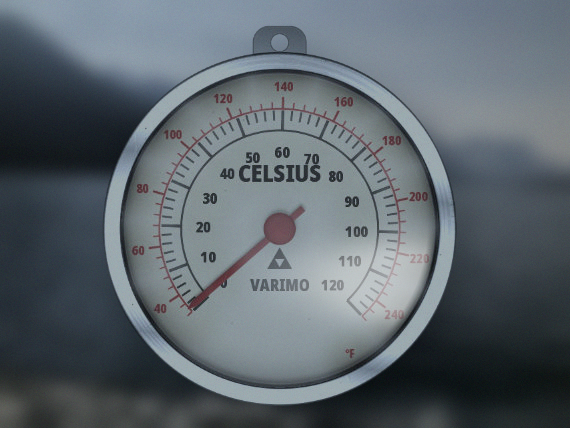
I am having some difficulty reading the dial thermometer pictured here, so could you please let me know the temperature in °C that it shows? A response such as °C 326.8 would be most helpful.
°C 1
